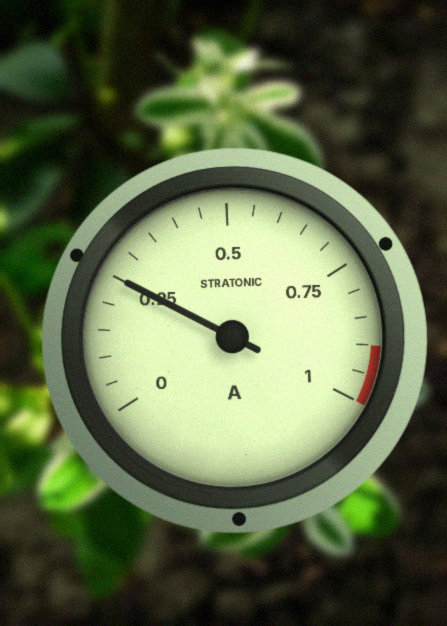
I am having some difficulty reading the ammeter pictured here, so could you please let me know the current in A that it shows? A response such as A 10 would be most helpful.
A 0.25
